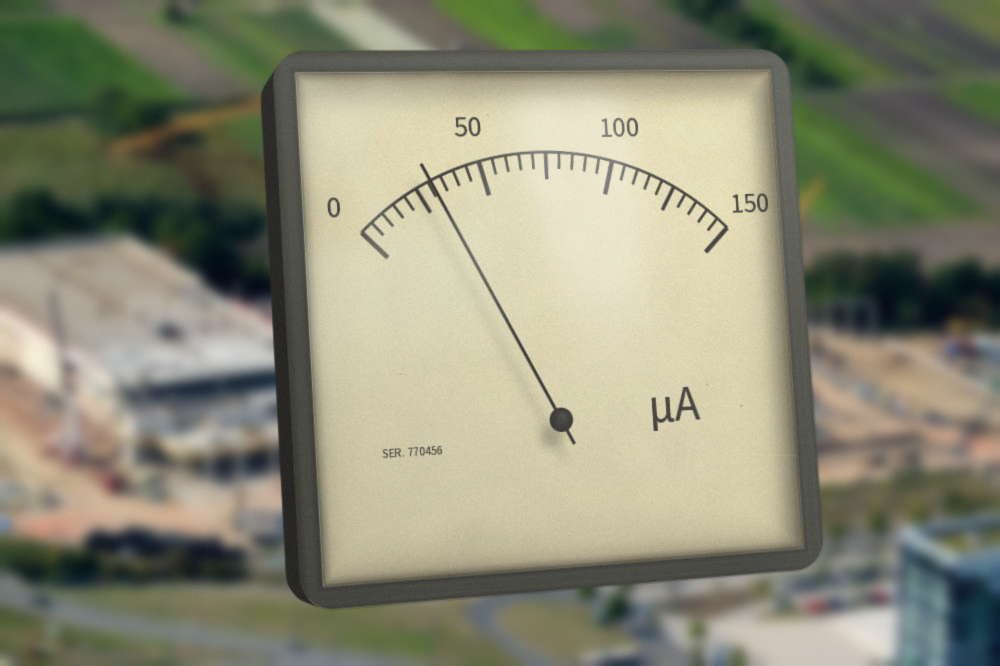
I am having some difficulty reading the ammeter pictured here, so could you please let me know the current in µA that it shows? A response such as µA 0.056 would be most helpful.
µA 30
